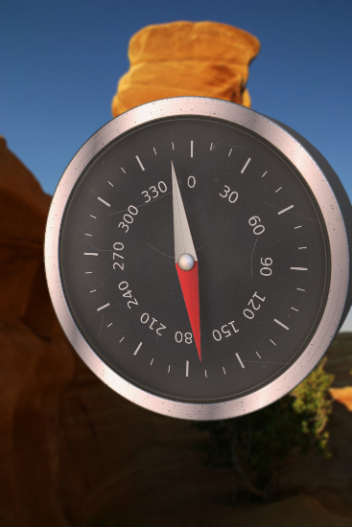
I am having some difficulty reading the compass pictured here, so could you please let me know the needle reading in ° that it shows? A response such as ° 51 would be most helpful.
° 170
